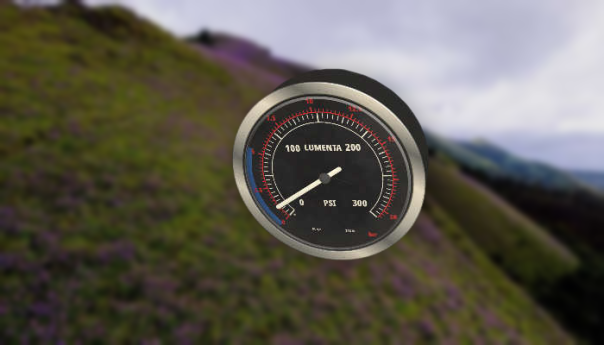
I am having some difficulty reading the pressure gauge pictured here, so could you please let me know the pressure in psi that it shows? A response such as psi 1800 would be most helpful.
psi 15
